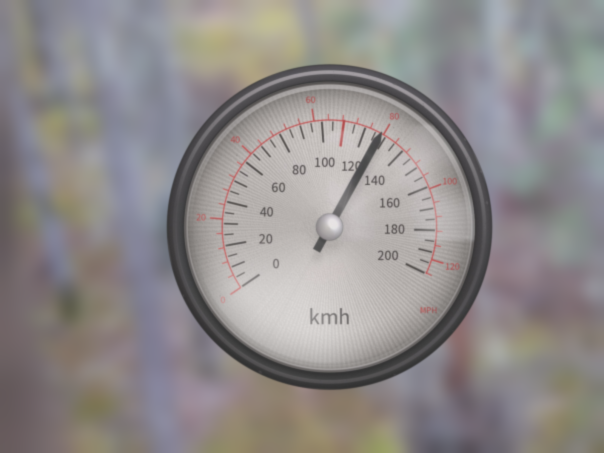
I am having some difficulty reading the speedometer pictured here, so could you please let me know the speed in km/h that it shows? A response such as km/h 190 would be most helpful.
km/h 127.5
